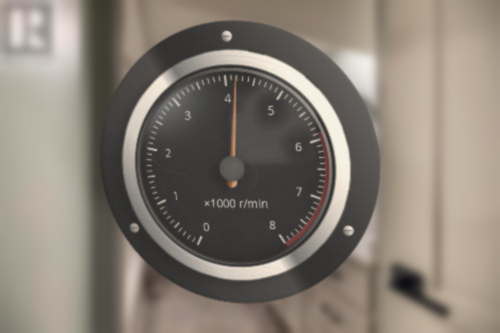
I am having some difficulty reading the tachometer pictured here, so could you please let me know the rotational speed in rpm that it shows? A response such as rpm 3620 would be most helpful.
rpm 4200
